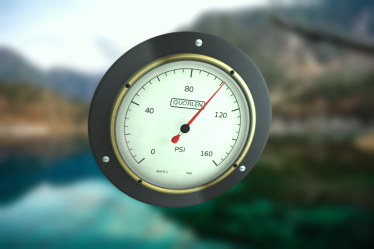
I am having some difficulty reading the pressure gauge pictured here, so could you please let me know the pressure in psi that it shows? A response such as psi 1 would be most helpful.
psi 100
